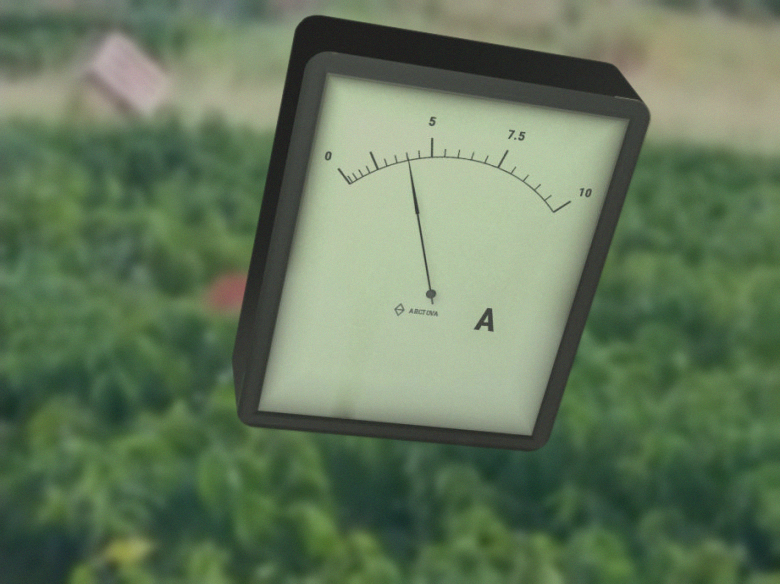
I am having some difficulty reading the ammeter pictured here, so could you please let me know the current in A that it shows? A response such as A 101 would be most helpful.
A 4
